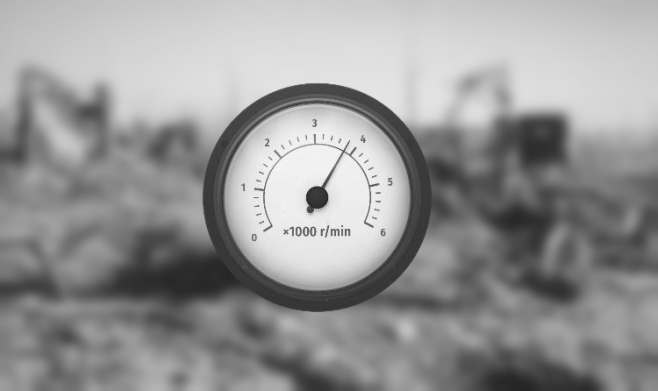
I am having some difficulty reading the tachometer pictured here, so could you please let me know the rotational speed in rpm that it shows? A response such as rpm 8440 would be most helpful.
rpm 3800
